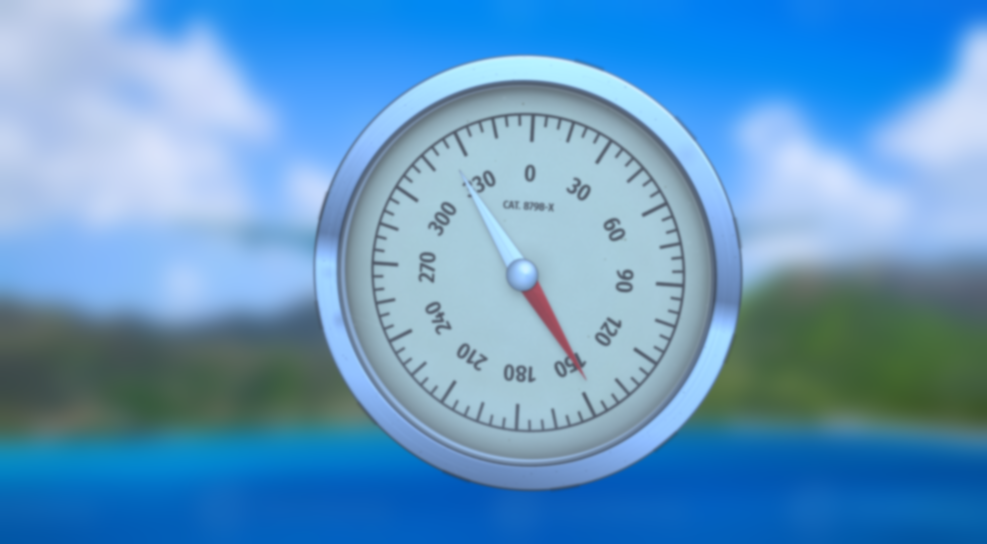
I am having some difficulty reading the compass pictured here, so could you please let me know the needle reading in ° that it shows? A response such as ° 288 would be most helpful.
° 145
